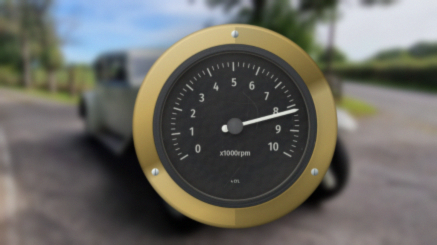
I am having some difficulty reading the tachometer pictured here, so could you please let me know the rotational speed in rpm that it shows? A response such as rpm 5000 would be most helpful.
rpm 8200
